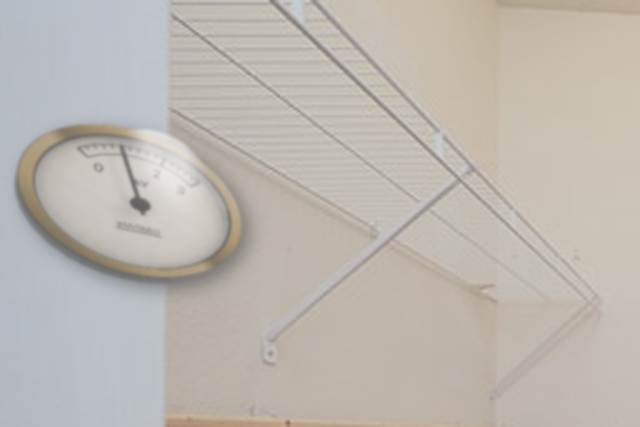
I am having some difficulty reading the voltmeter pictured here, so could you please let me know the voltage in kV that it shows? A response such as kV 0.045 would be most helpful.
kV 1
